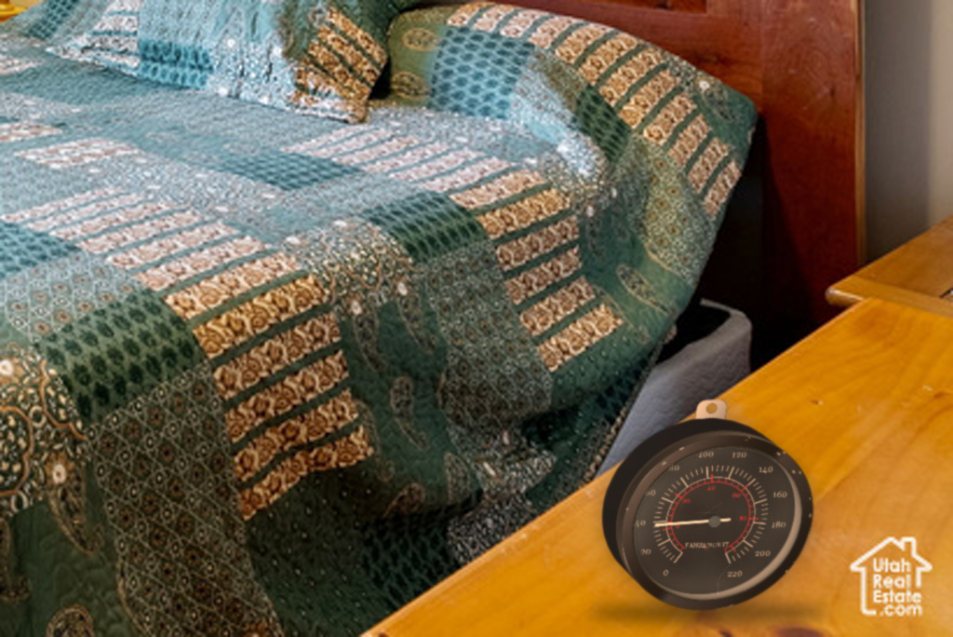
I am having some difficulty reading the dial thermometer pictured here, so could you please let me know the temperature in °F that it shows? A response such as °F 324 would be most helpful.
°F 40
